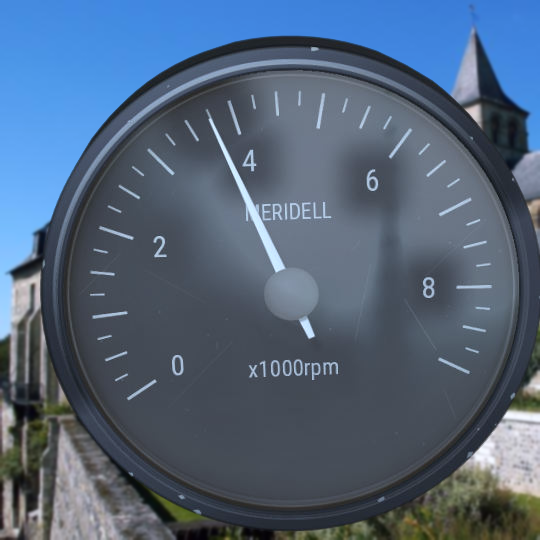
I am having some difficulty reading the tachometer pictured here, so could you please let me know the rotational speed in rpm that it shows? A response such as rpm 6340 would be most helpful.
rpm 3750
